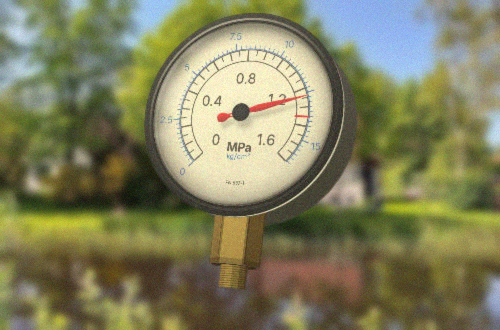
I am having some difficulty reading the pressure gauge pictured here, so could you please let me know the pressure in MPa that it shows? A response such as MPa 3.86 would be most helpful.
MPa 1.25
